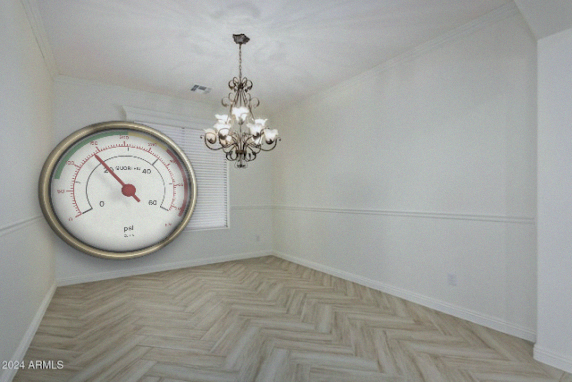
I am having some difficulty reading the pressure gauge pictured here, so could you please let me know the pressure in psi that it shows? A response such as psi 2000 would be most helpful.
psi 20
